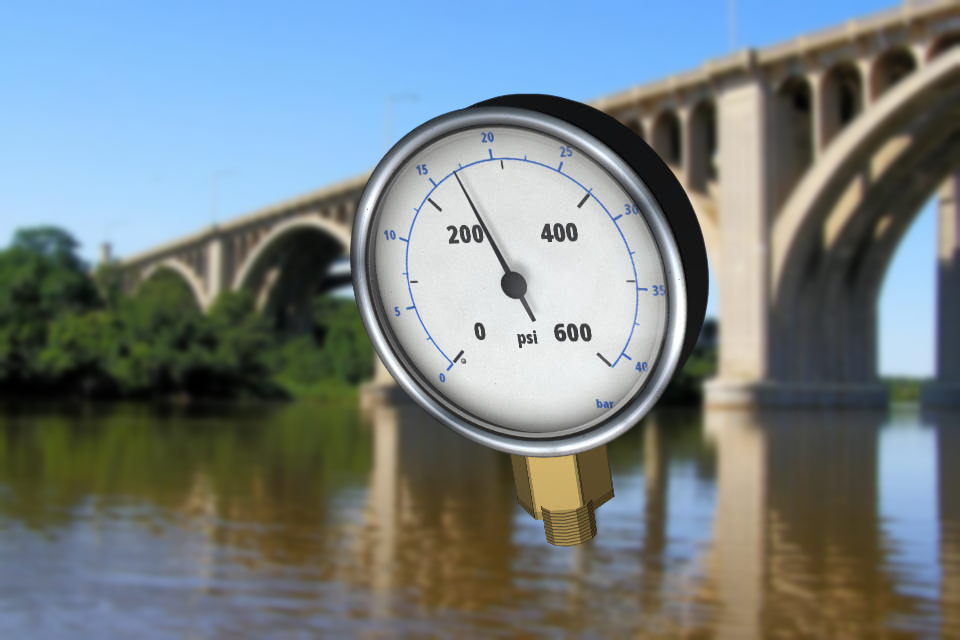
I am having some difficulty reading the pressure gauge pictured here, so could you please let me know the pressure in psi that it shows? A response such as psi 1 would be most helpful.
psi 250
